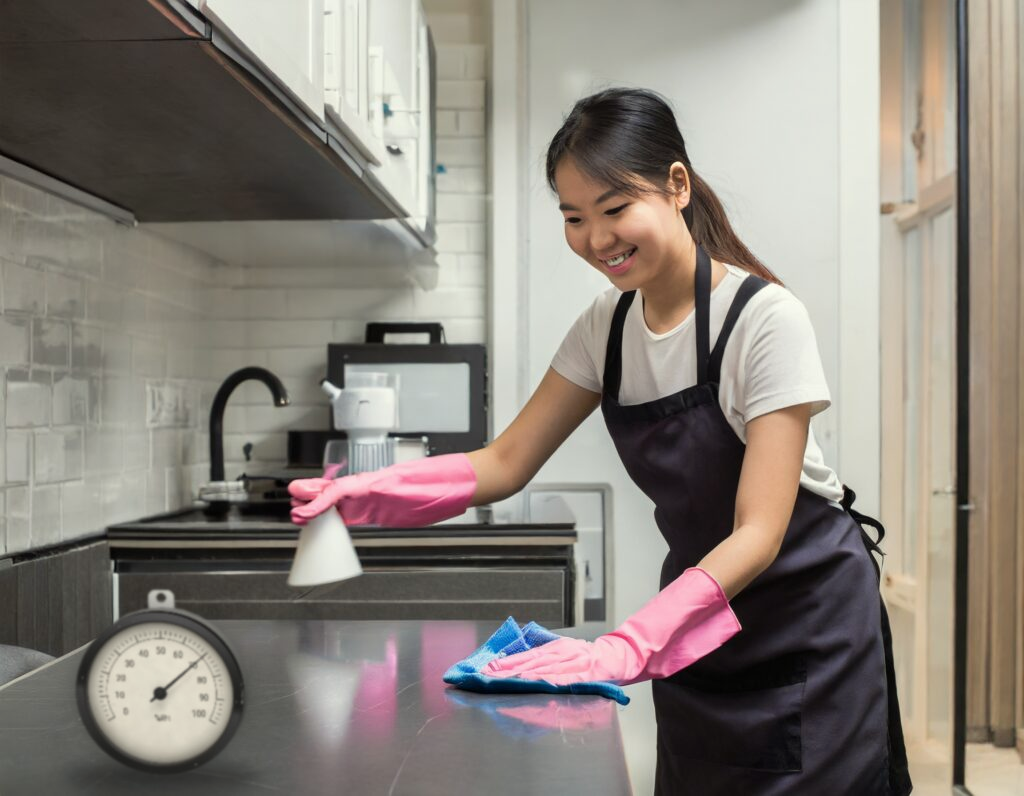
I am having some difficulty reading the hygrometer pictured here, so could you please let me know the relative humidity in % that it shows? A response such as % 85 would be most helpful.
% 70
